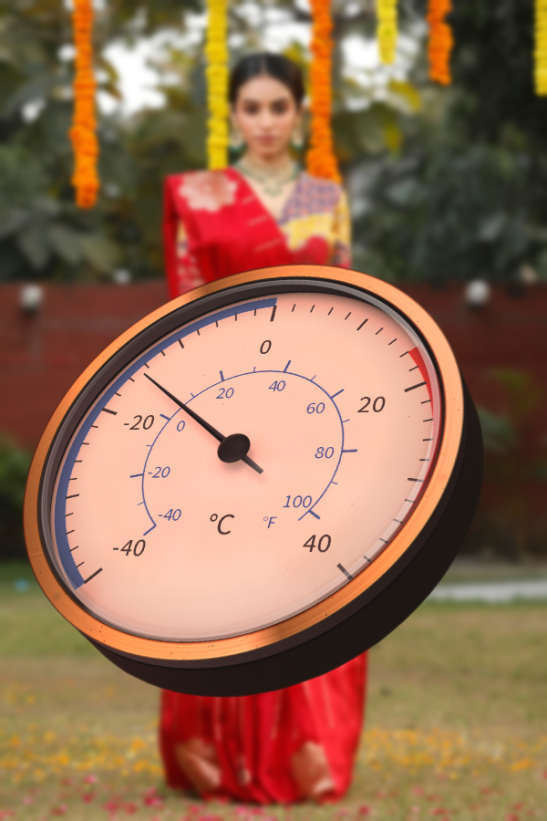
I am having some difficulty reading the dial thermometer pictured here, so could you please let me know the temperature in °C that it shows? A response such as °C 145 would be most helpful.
°C -15
